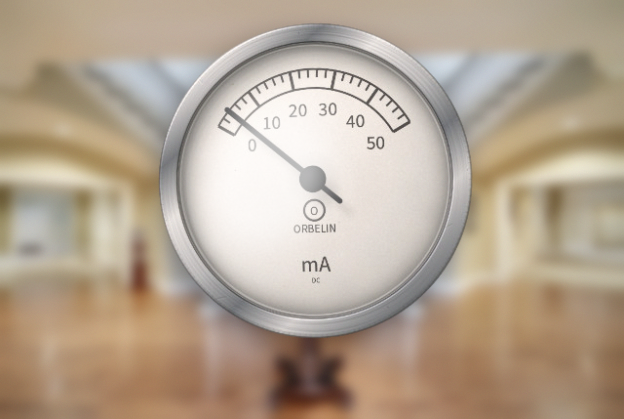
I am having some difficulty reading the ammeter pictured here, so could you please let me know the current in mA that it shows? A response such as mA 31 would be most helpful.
mA 4
